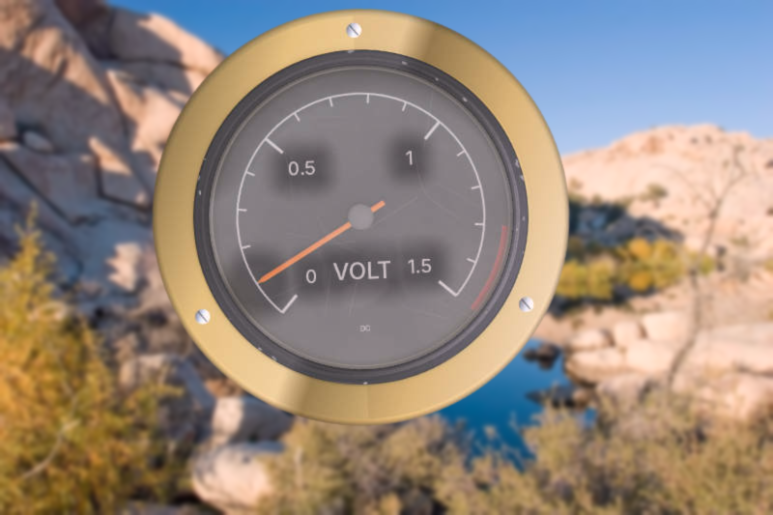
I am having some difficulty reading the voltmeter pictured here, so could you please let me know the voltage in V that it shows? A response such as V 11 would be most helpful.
V 0.1
